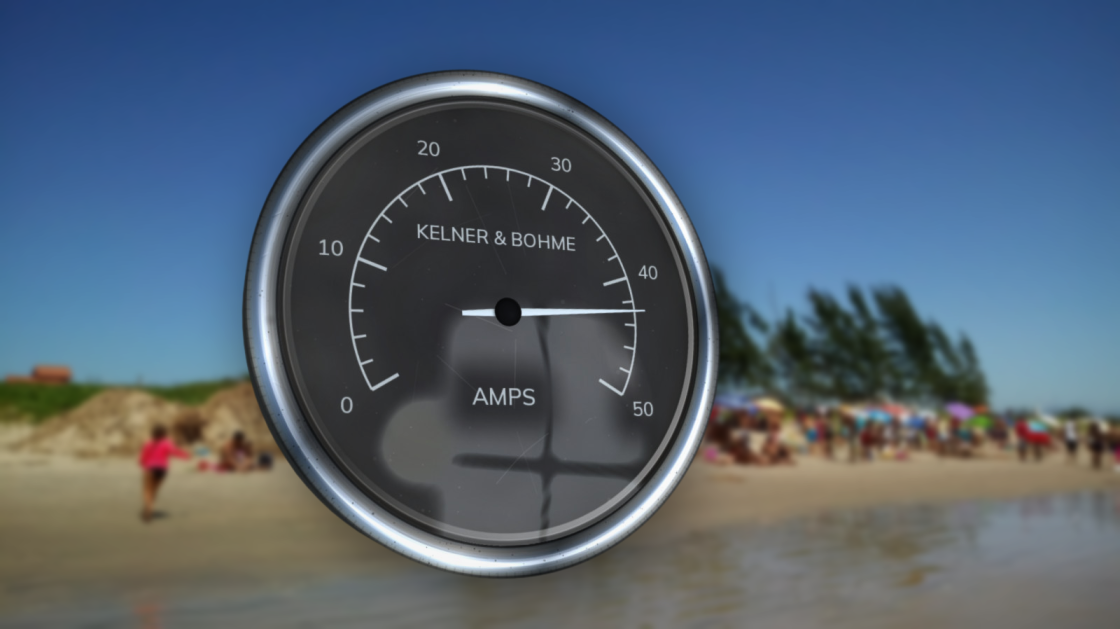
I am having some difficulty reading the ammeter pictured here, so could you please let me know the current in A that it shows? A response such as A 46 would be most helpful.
A 43
